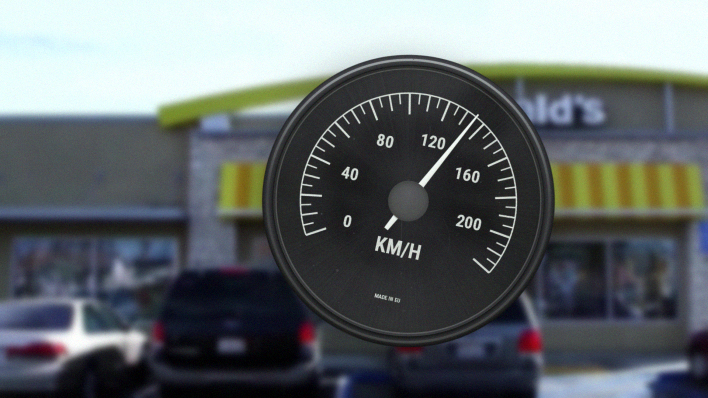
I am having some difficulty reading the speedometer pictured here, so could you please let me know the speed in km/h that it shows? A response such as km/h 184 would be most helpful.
km/h 135
